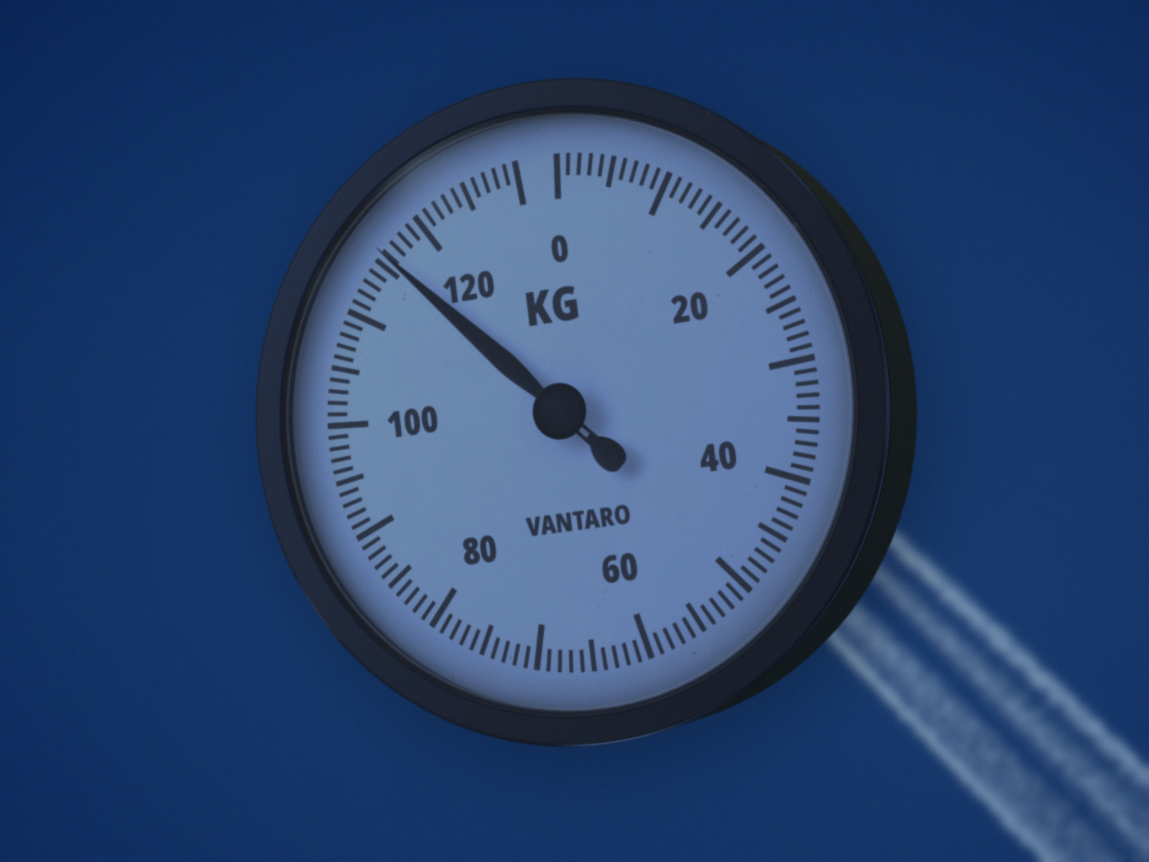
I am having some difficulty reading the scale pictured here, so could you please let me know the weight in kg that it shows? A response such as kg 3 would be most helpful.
kg 116
